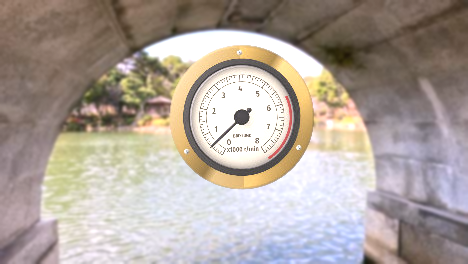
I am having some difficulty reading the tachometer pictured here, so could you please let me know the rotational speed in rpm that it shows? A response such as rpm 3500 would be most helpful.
rpm 500
